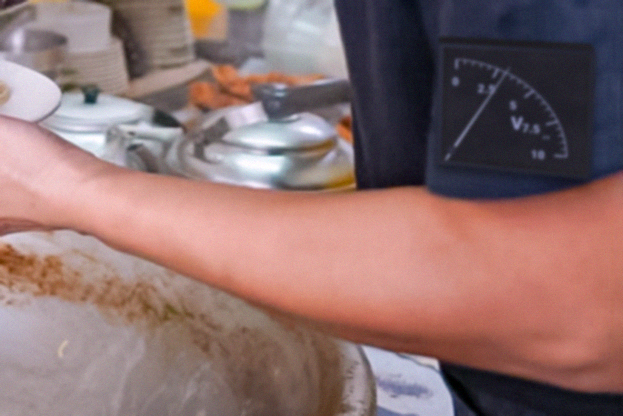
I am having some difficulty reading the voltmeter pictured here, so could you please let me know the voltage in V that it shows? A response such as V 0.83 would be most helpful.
V 3
